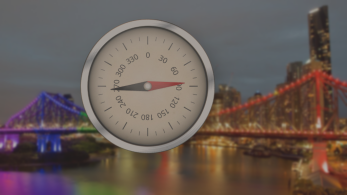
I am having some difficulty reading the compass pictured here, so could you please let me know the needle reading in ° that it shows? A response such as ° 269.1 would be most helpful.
° 85
